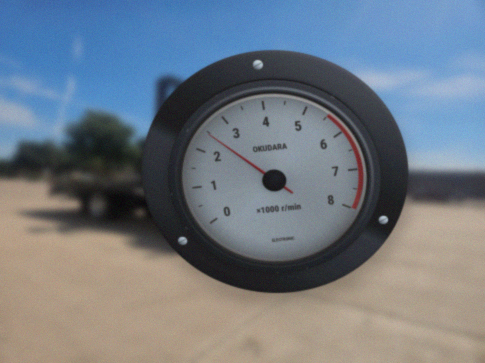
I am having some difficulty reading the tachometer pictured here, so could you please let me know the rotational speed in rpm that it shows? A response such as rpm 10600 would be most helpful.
rpm 2500
